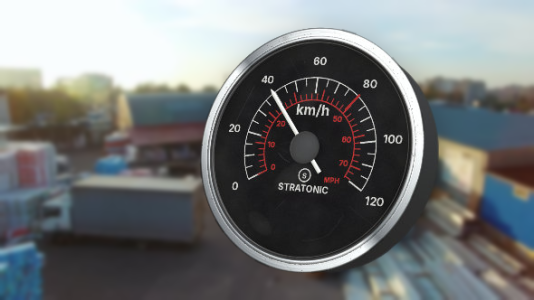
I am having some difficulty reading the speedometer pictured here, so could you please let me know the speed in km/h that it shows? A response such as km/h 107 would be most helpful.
km/h 40
